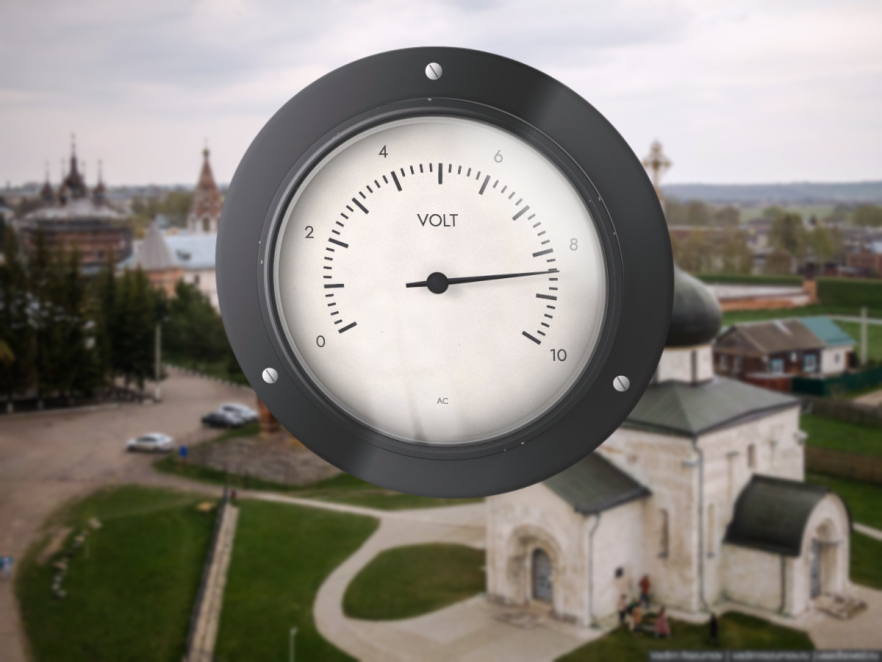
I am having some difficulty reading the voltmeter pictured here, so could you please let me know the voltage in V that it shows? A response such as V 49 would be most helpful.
V 8.4
